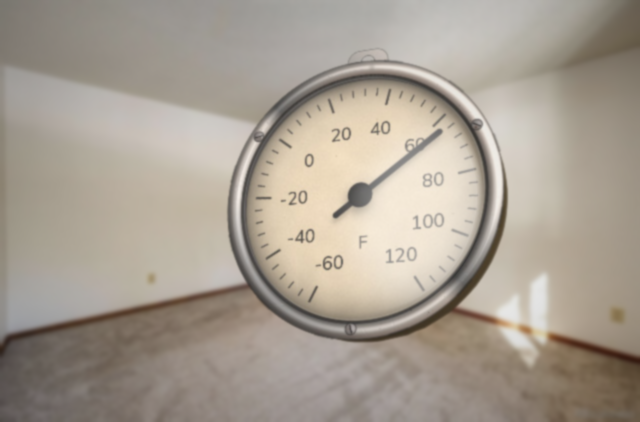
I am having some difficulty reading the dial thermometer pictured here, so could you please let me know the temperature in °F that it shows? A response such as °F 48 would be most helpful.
°F 64
